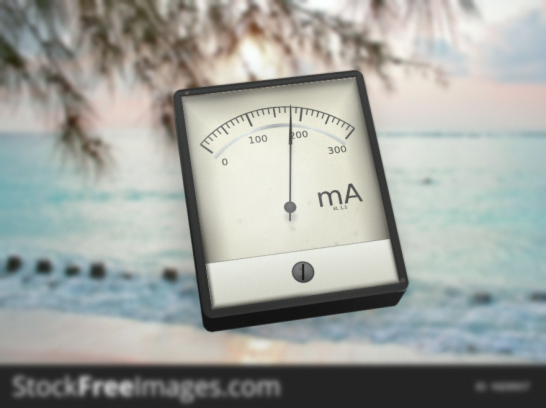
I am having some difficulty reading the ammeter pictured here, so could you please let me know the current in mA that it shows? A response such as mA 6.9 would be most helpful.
mA 180
